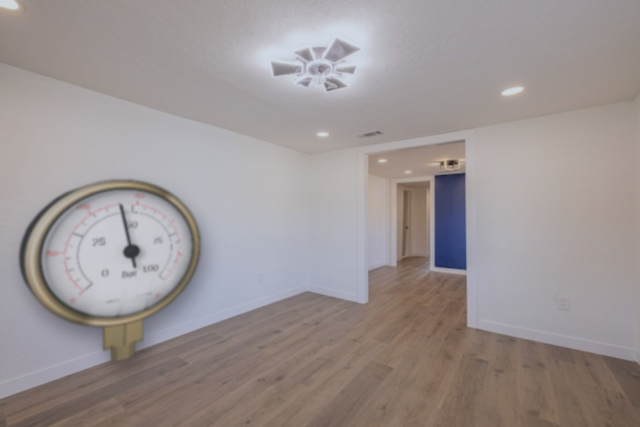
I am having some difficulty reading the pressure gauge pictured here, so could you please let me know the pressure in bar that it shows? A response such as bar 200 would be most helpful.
bar 45
